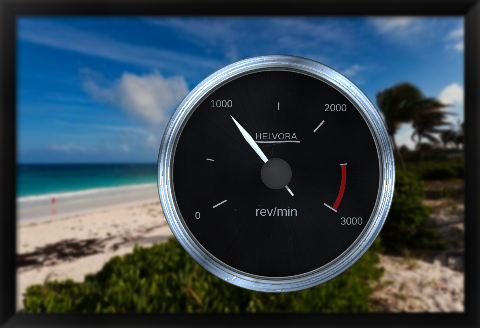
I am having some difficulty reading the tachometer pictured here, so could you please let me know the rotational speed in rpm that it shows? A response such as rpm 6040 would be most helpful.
rpm 1000
